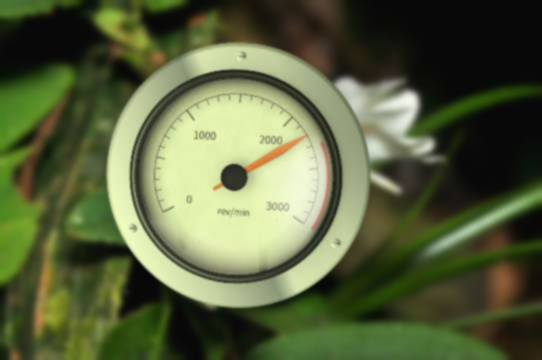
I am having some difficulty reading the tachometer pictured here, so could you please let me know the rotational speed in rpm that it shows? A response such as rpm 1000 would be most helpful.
rpm 2200
